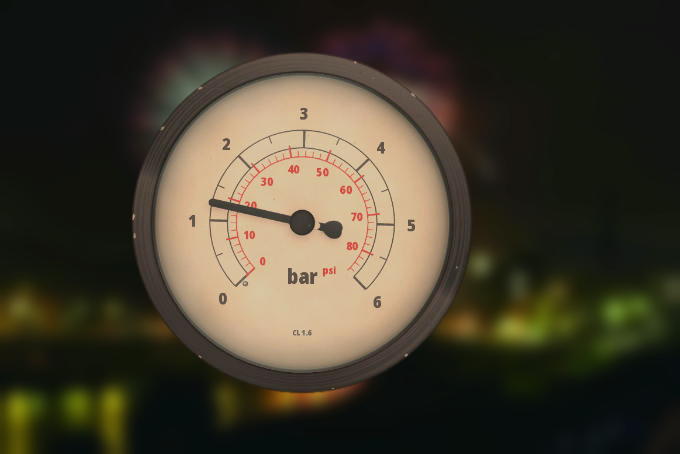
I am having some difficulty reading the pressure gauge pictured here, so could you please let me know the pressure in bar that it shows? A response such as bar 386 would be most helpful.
bar 1.25
